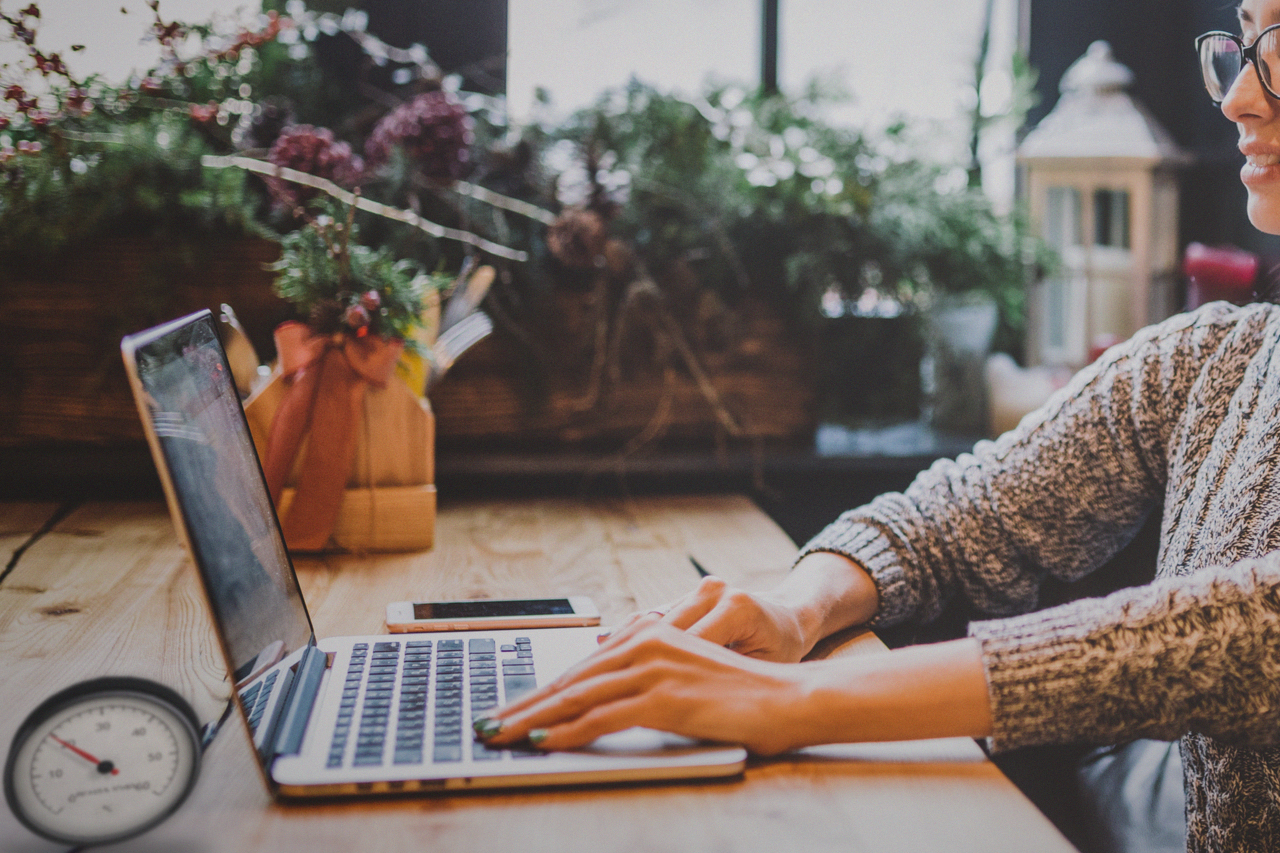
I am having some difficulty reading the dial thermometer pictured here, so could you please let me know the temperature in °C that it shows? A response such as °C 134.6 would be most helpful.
°C 20
